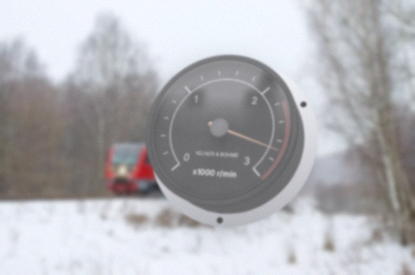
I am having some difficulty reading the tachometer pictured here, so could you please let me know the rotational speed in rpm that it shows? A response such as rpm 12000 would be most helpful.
rpm 2700
